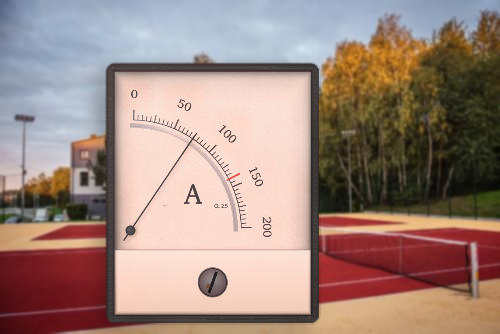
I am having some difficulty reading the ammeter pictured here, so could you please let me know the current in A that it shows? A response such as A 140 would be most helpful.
A 75
